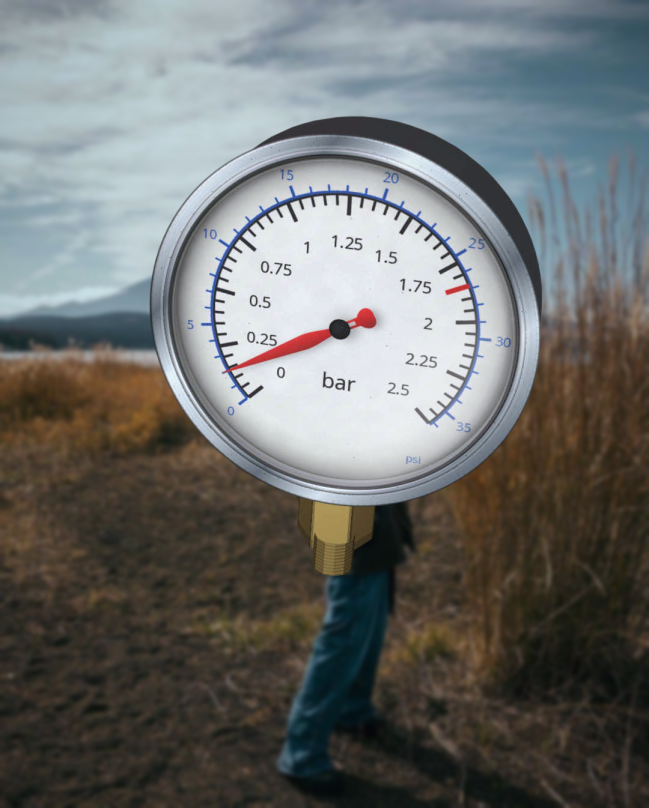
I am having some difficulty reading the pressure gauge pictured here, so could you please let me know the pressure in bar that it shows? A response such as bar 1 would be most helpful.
bar 0.15
